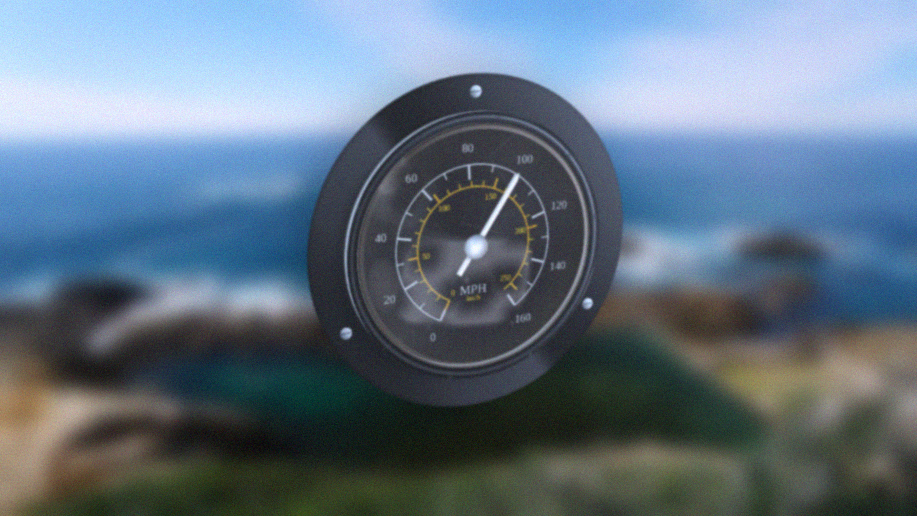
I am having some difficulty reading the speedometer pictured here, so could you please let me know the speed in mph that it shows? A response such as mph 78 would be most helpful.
mph 100
